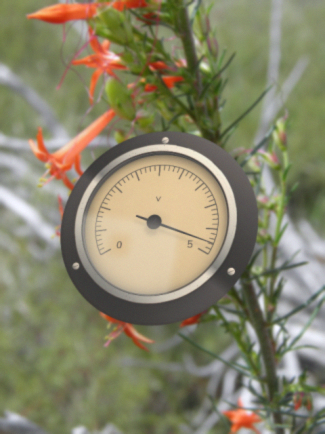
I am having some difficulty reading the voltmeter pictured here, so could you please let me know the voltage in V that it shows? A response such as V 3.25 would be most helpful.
V 4.8
